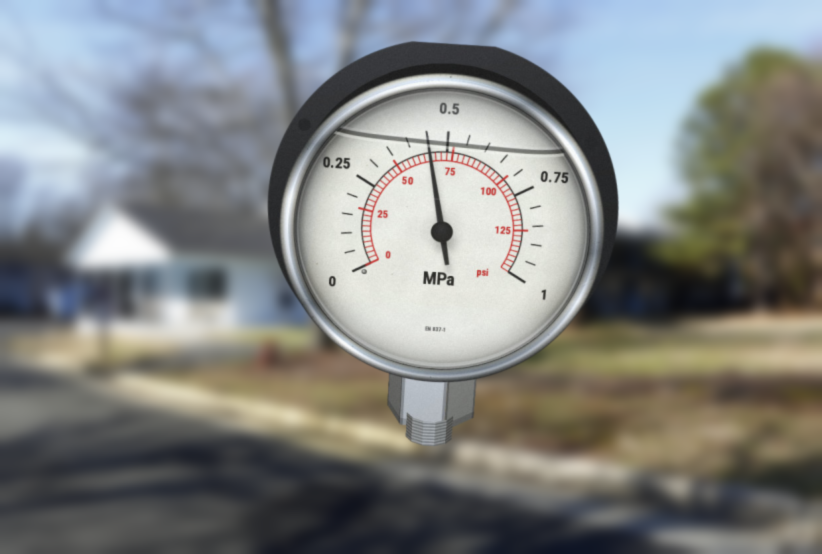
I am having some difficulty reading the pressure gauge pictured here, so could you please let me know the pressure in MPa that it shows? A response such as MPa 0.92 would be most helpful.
MPa 0.45
